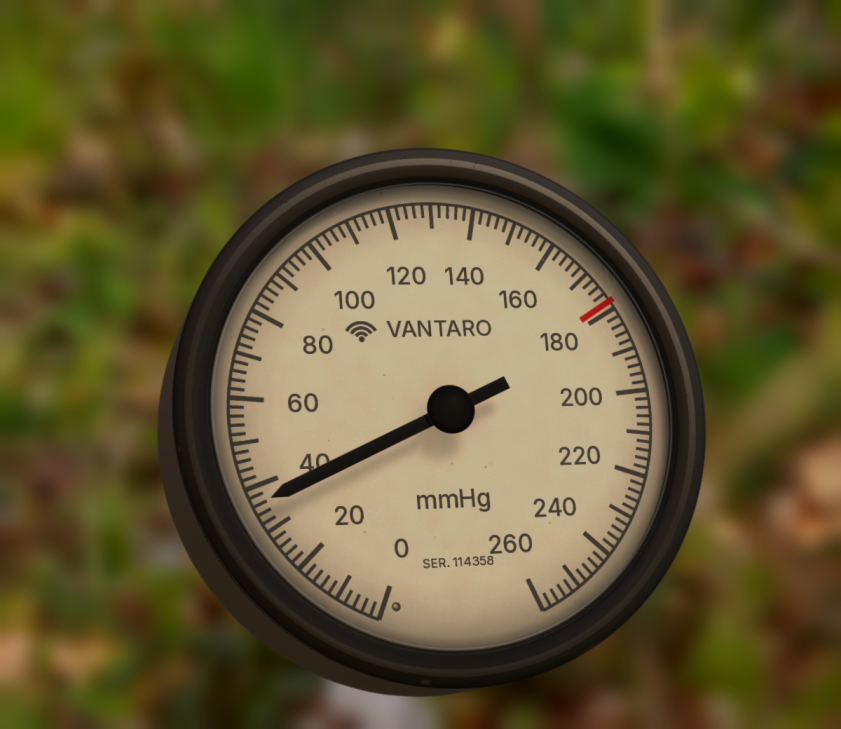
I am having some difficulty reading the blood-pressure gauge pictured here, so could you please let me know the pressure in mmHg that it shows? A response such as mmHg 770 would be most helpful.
mmHg 36
